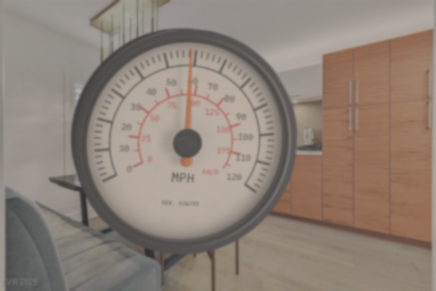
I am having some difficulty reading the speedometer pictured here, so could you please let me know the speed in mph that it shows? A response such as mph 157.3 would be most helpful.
mph 58
